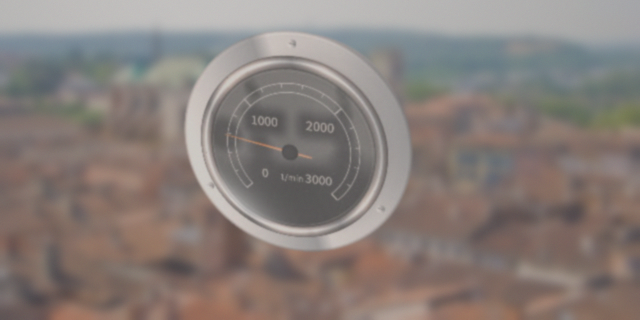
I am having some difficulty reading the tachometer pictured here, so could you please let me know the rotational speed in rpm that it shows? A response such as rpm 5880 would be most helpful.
rpm 600
